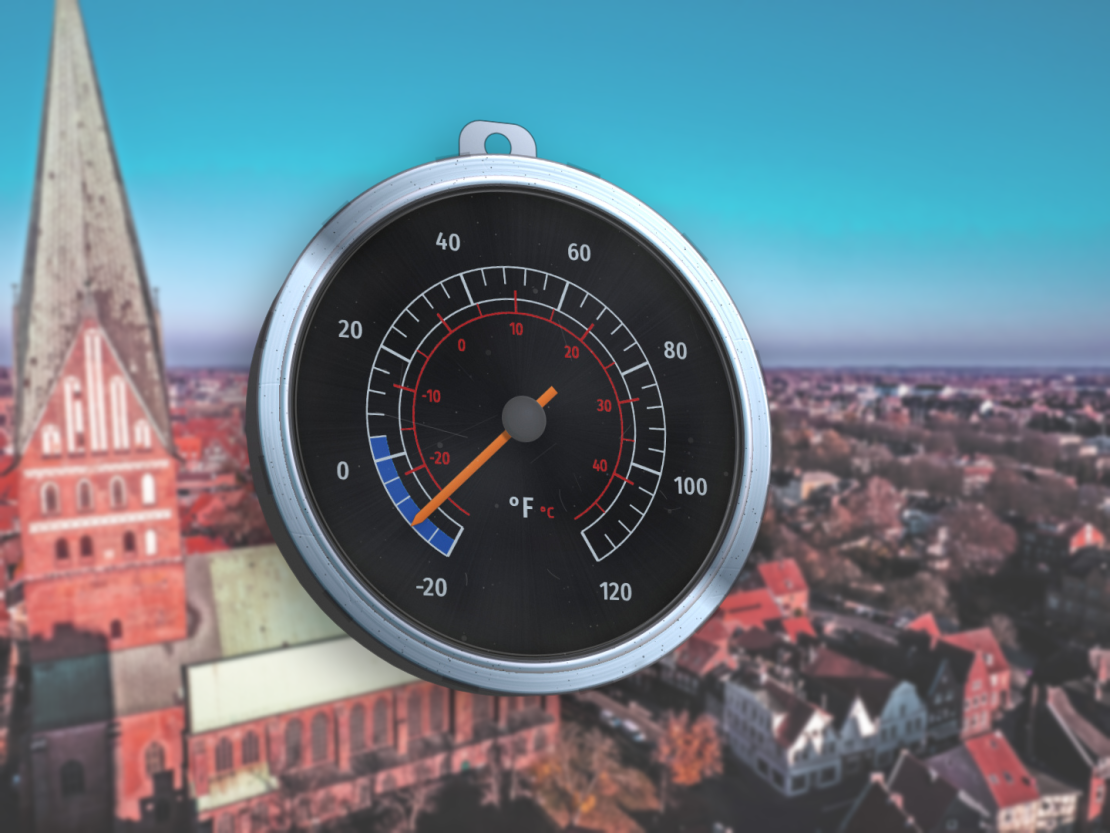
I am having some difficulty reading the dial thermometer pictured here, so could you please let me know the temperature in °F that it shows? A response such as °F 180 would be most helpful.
°F -12
